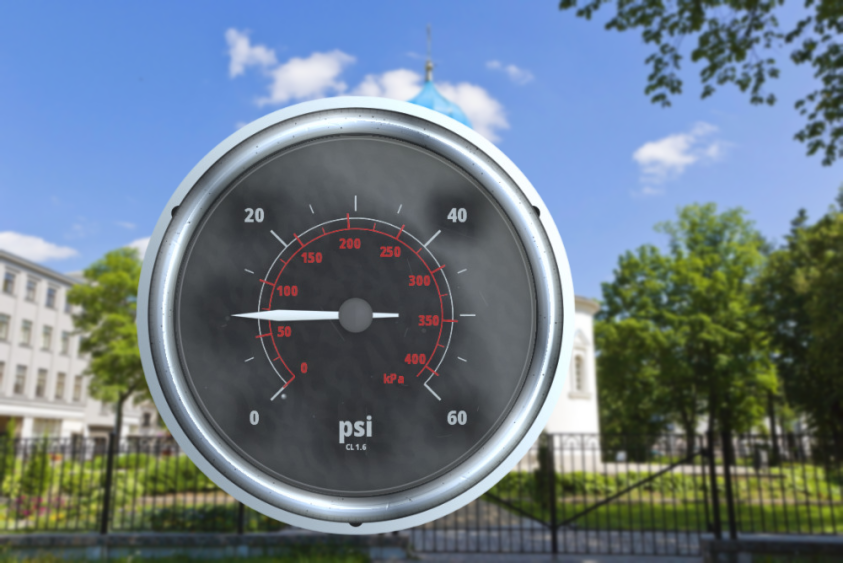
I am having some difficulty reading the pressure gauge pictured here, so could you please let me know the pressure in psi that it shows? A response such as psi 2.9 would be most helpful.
psi 10
